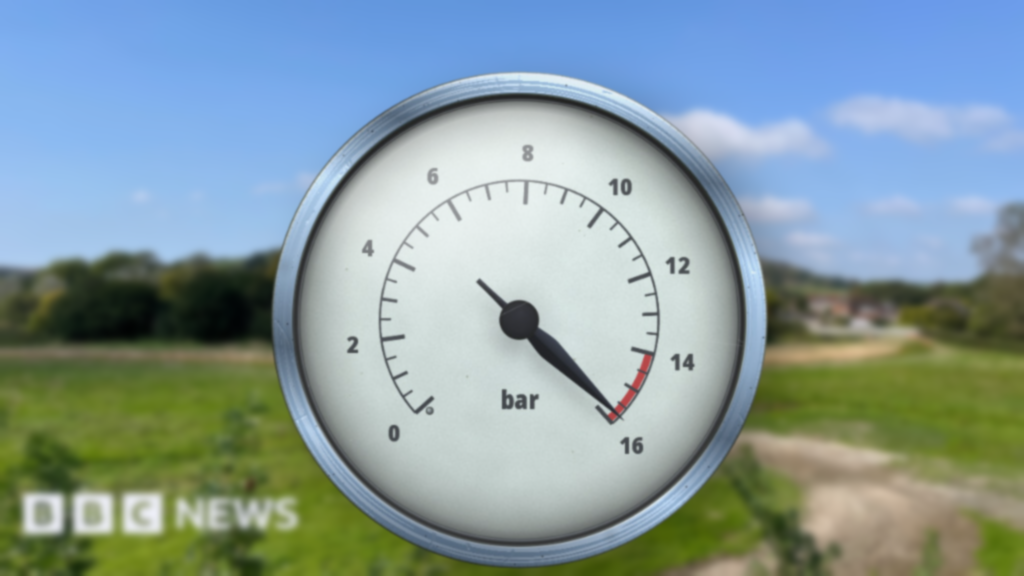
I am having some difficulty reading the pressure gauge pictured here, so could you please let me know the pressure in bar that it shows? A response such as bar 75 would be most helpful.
bar 15.75
